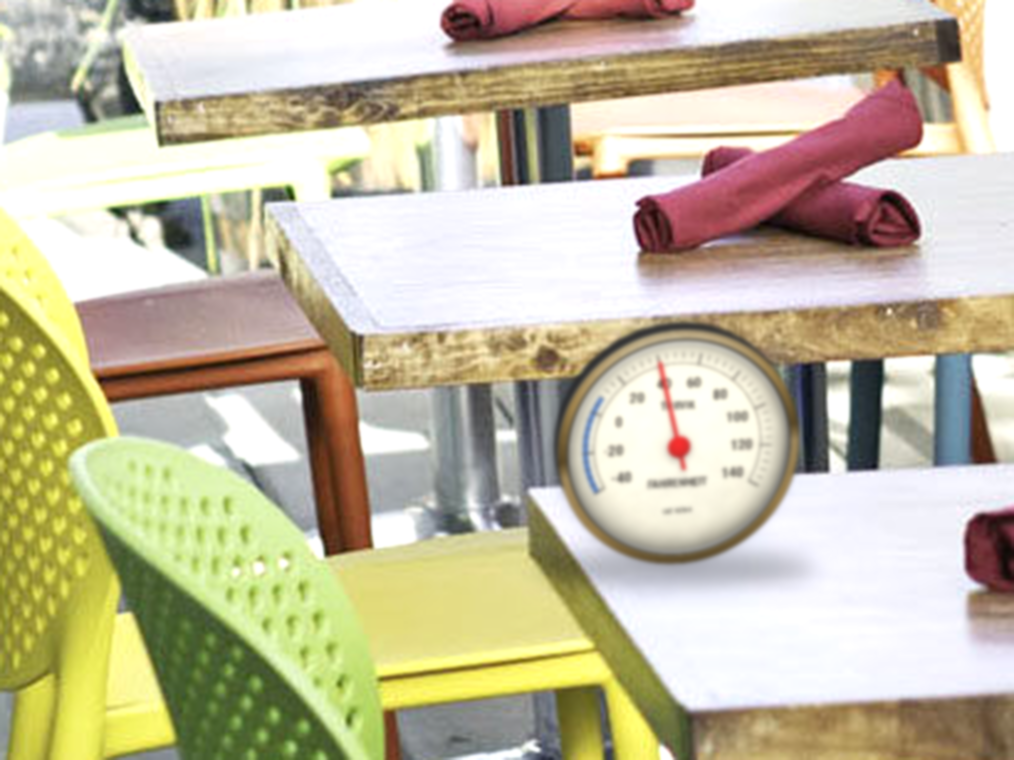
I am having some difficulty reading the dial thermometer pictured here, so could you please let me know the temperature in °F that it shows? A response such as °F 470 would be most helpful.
°F 40
